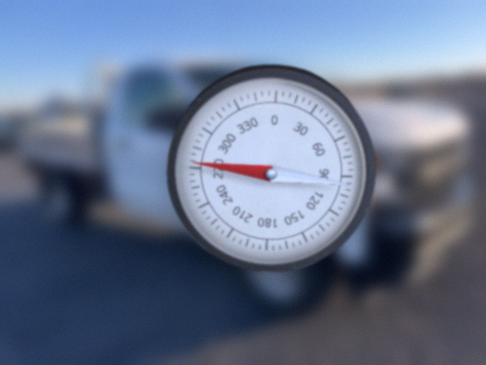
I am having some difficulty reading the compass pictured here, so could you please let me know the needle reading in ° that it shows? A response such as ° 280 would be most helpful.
° 275
